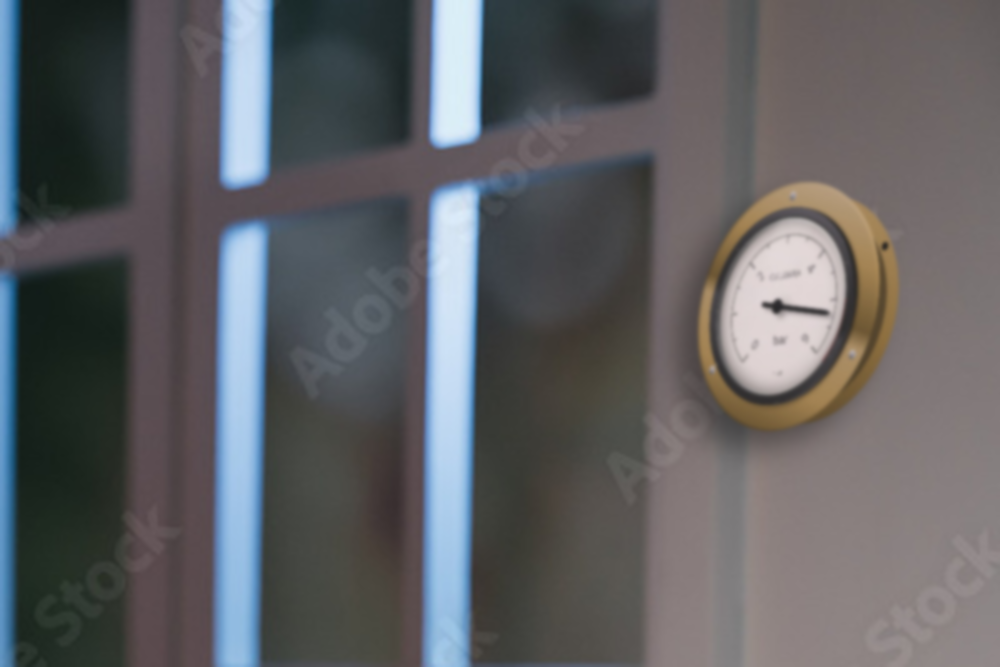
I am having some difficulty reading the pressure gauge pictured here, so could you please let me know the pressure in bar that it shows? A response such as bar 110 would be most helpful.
bar 5.25
